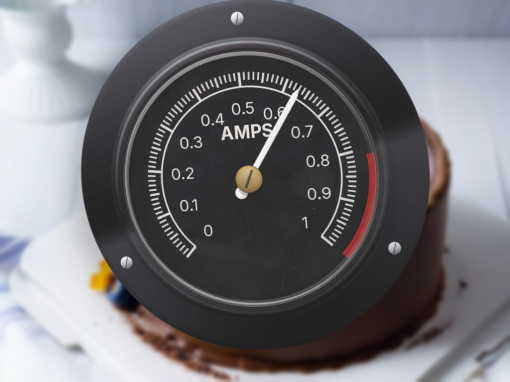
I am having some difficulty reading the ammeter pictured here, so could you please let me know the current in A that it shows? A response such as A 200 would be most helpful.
A 0.63
